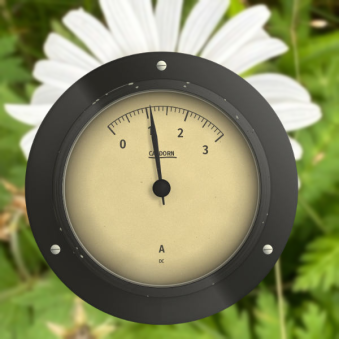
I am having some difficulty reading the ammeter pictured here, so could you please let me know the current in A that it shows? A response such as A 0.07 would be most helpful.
A 1.1
